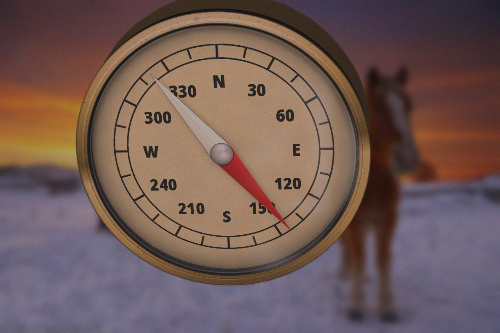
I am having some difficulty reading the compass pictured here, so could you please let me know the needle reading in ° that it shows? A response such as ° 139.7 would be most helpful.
° 142.5
